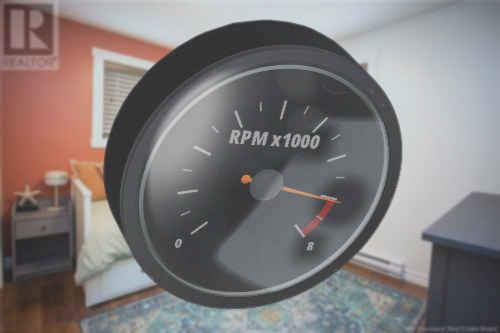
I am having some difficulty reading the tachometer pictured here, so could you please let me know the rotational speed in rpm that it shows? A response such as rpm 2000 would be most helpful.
rpm 7000
